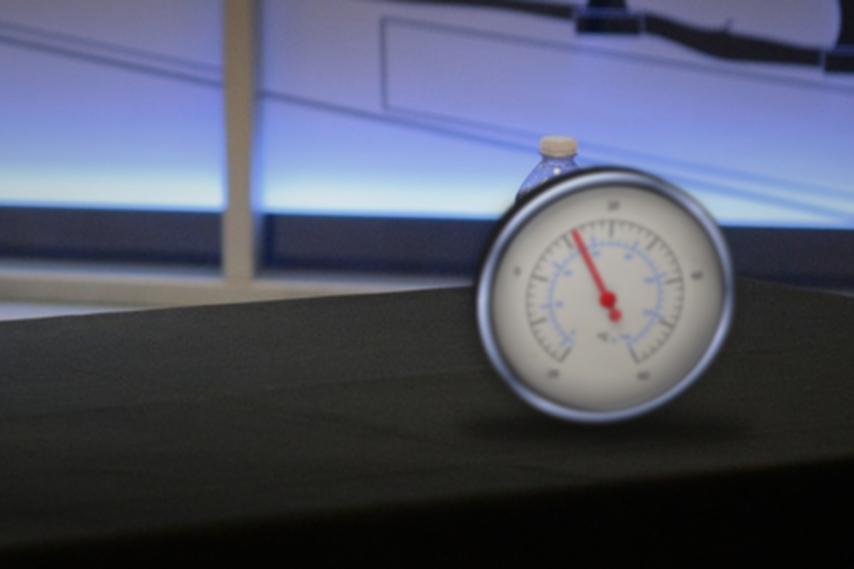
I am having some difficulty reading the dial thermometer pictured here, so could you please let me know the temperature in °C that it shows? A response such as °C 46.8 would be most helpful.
°C 12
